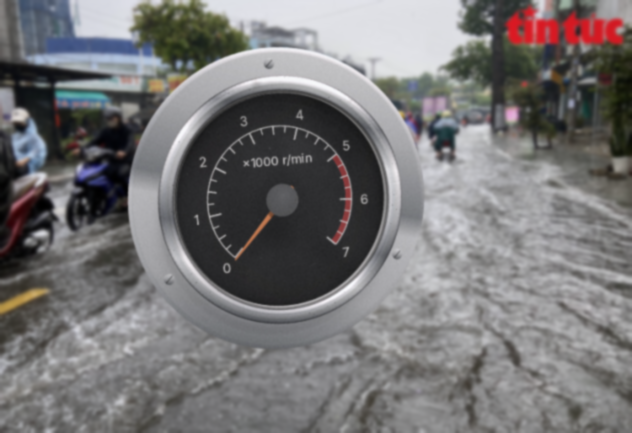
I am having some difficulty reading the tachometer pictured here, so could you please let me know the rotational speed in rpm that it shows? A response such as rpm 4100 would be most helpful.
rpm 0
